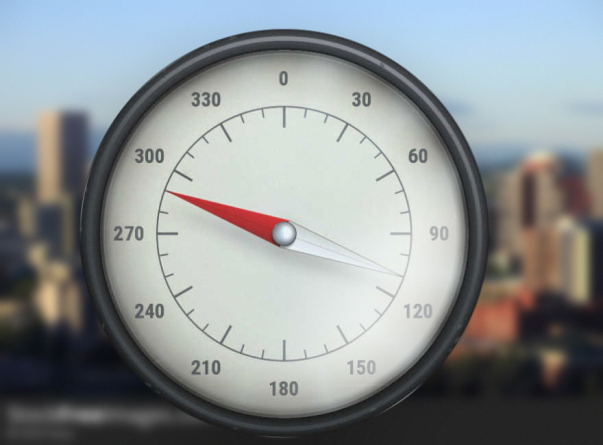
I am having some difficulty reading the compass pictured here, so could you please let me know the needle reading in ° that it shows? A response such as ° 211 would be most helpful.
° 290
